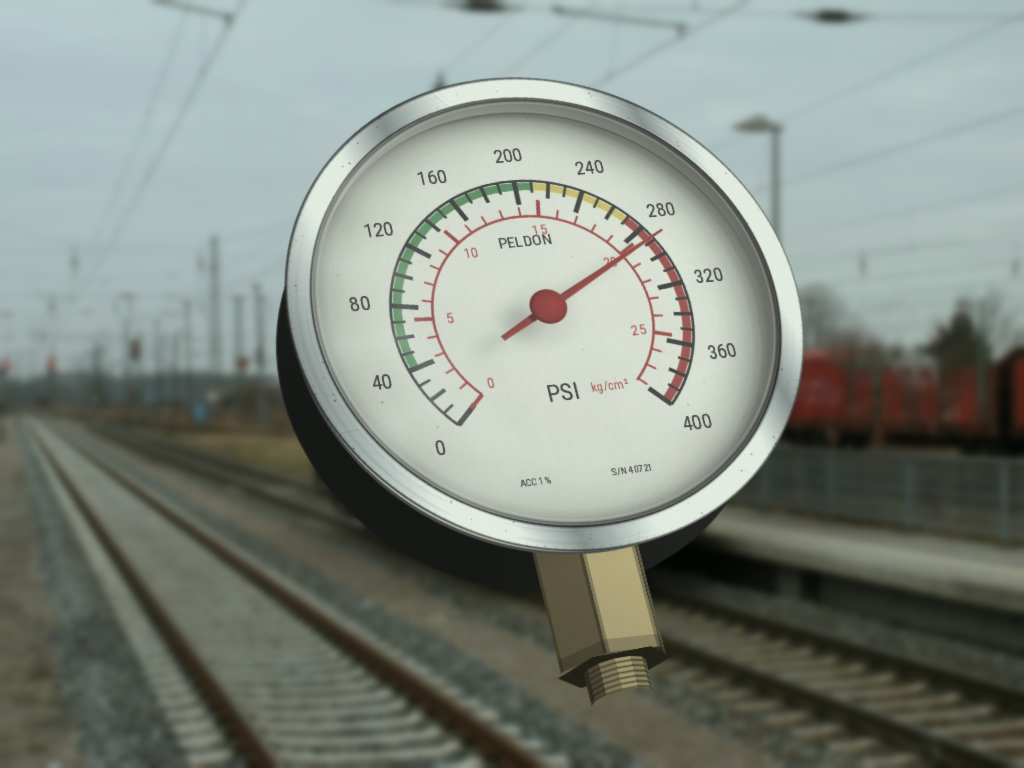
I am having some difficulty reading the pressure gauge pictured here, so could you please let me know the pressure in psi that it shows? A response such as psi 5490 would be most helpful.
psi 290
